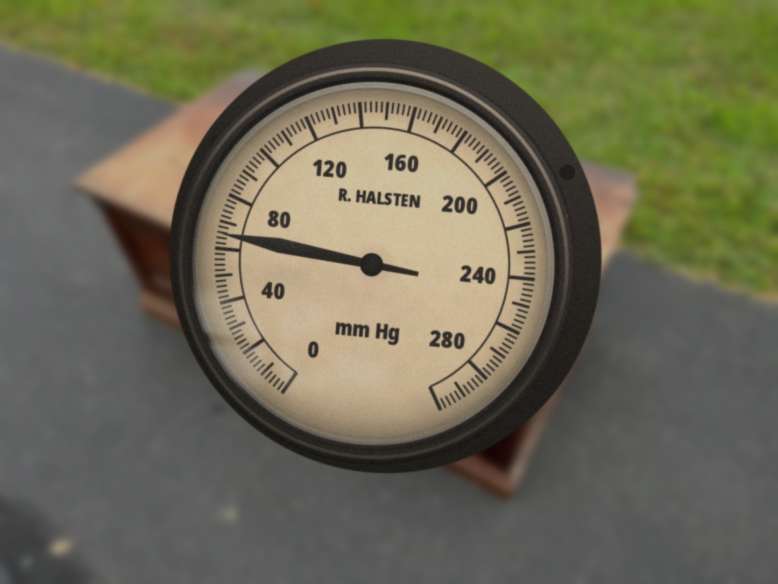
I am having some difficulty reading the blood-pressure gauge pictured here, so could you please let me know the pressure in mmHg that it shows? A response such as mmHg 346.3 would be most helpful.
mmHg 66
